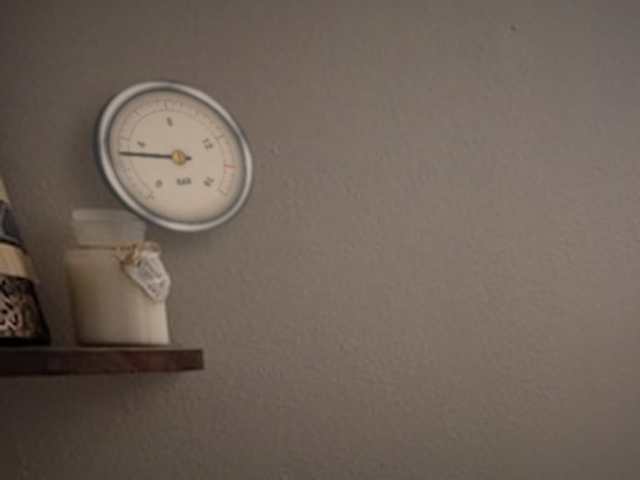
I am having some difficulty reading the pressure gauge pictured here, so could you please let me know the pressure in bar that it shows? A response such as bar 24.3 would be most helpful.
bar 3
